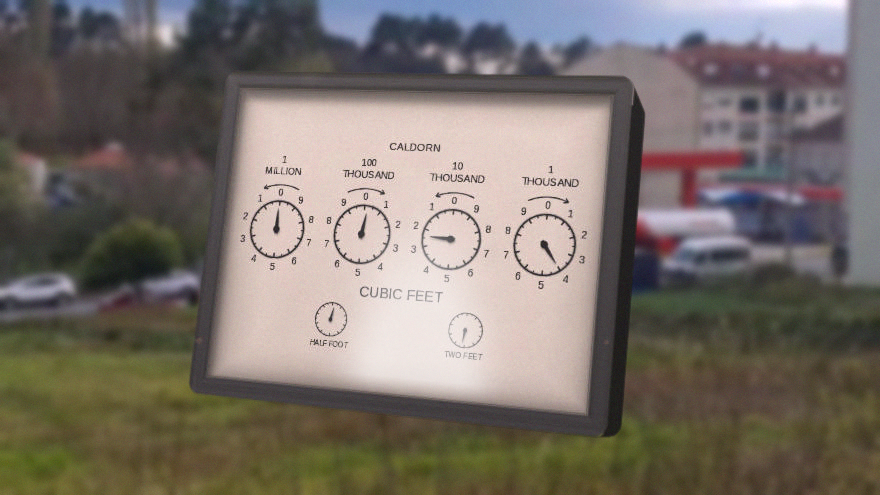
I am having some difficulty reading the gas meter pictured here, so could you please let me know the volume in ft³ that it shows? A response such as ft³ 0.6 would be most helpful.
ft³ 2400
